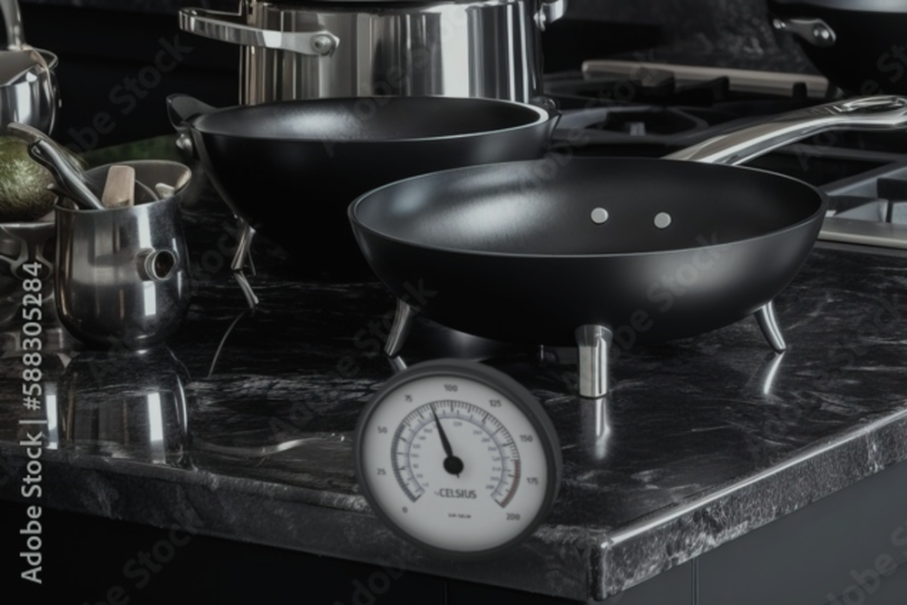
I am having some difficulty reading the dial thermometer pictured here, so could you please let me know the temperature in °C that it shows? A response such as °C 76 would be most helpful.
°C 87.5
